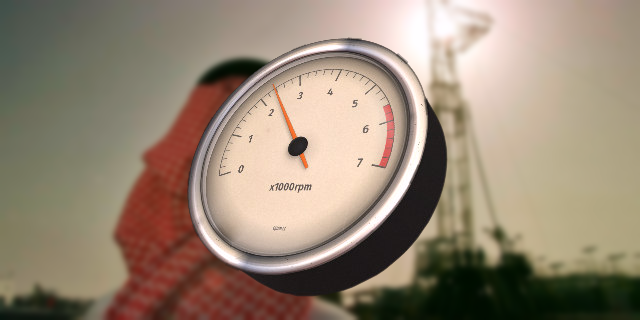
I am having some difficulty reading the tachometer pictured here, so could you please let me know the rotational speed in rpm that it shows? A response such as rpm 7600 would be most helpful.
rpm 2400
